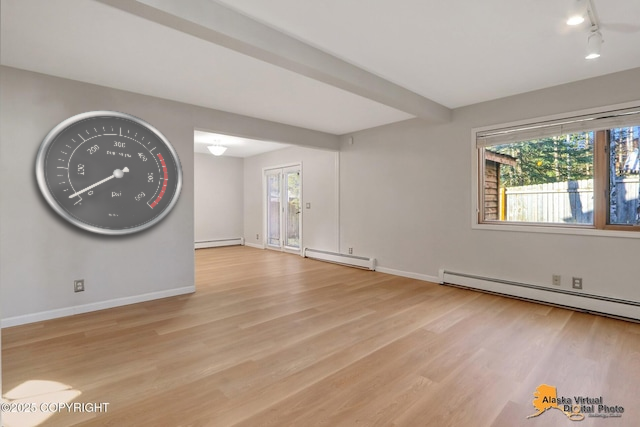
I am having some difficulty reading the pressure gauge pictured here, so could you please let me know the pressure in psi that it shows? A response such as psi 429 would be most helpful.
psi 20
